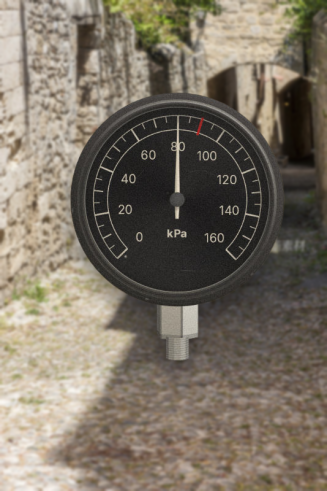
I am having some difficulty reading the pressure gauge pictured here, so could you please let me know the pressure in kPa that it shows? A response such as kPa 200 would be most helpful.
kPa 80
